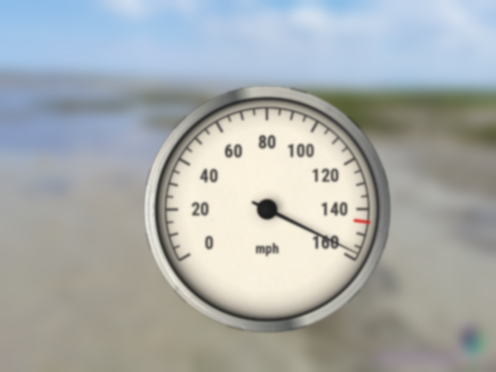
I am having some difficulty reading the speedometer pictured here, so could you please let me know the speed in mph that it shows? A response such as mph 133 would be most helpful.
mph 157.5
